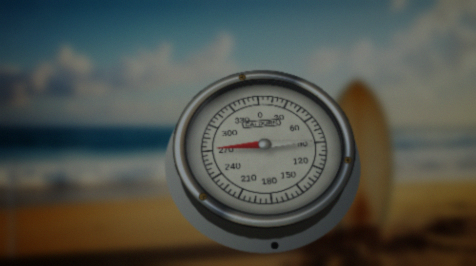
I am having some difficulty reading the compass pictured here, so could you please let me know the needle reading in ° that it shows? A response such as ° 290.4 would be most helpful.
° 270
